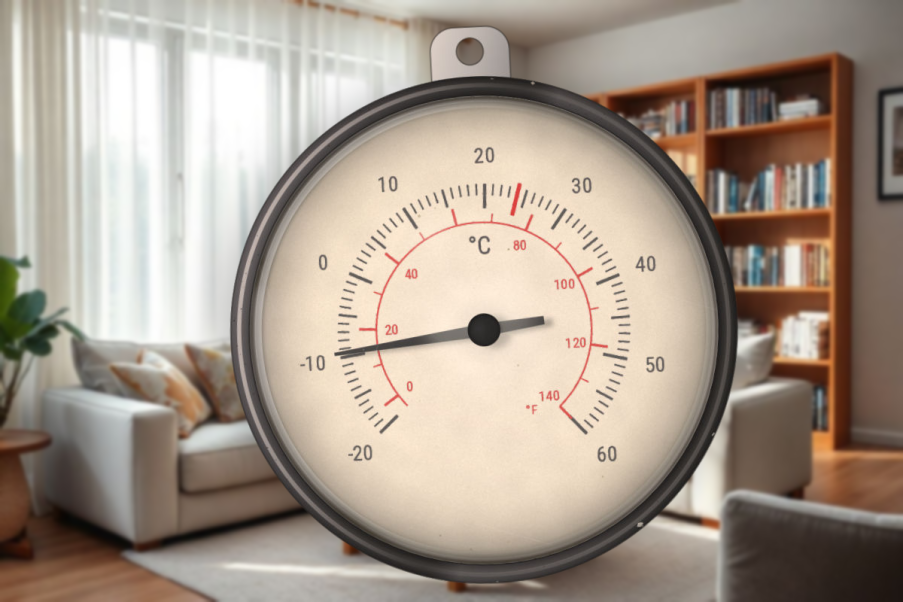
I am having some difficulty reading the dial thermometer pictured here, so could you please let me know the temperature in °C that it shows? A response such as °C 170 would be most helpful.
°C -9.5
